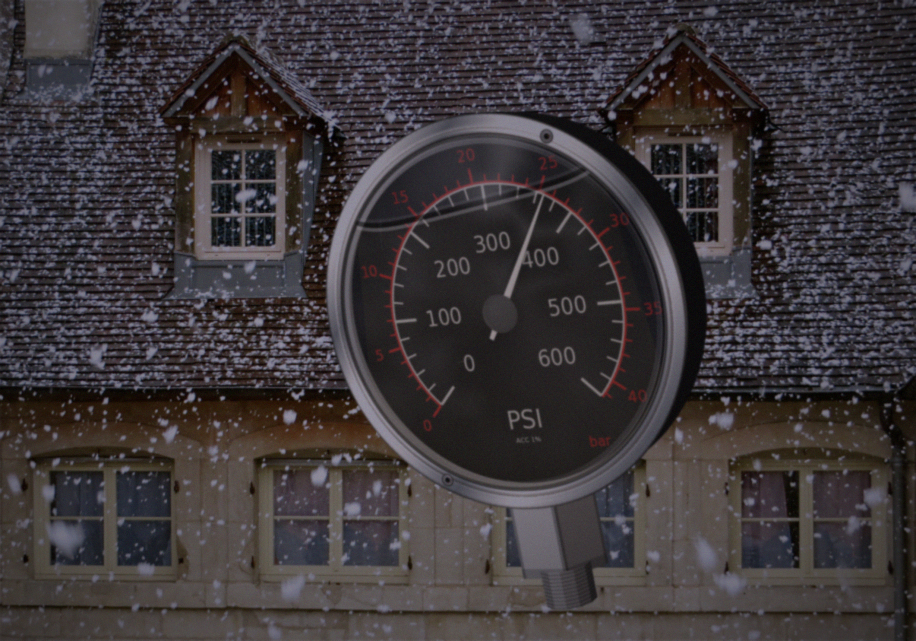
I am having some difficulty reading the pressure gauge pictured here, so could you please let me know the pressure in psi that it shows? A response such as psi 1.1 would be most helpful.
psi 370
